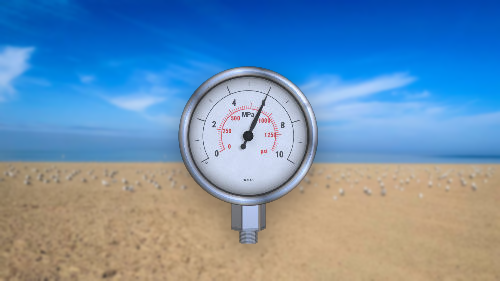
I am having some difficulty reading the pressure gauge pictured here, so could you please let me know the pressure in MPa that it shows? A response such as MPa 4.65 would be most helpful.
MPa 6
